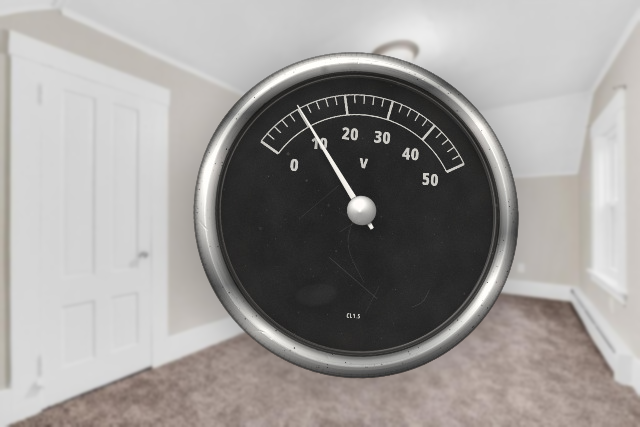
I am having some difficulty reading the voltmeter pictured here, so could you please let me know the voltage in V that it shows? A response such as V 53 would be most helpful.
V 10
